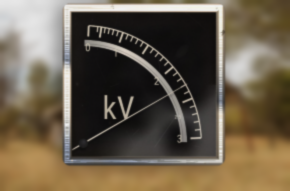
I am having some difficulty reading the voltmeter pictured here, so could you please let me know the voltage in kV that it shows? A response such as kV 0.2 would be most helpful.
kV 2.3
